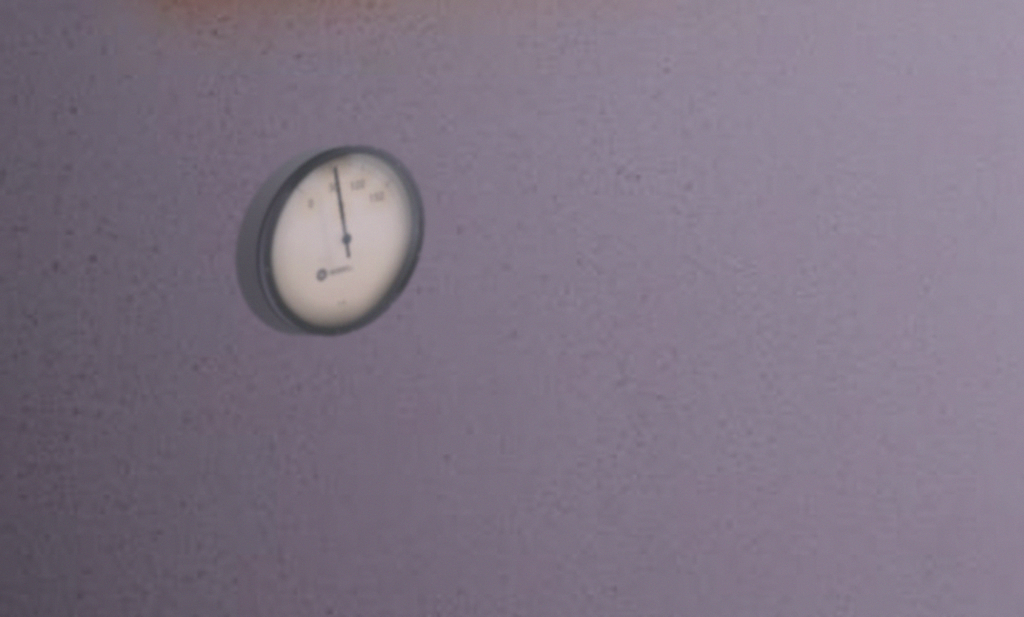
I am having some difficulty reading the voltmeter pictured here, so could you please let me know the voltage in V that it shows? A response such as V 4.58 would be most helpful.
V 50
